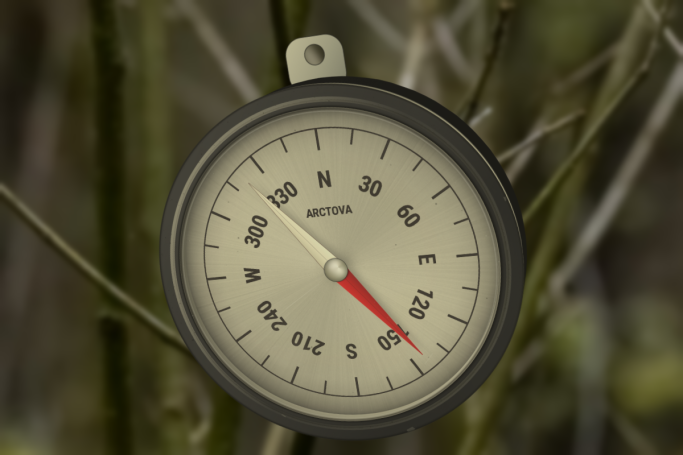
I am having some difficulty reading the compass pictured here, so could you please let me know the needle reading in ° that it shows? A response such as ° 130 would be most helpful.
° 142.5
